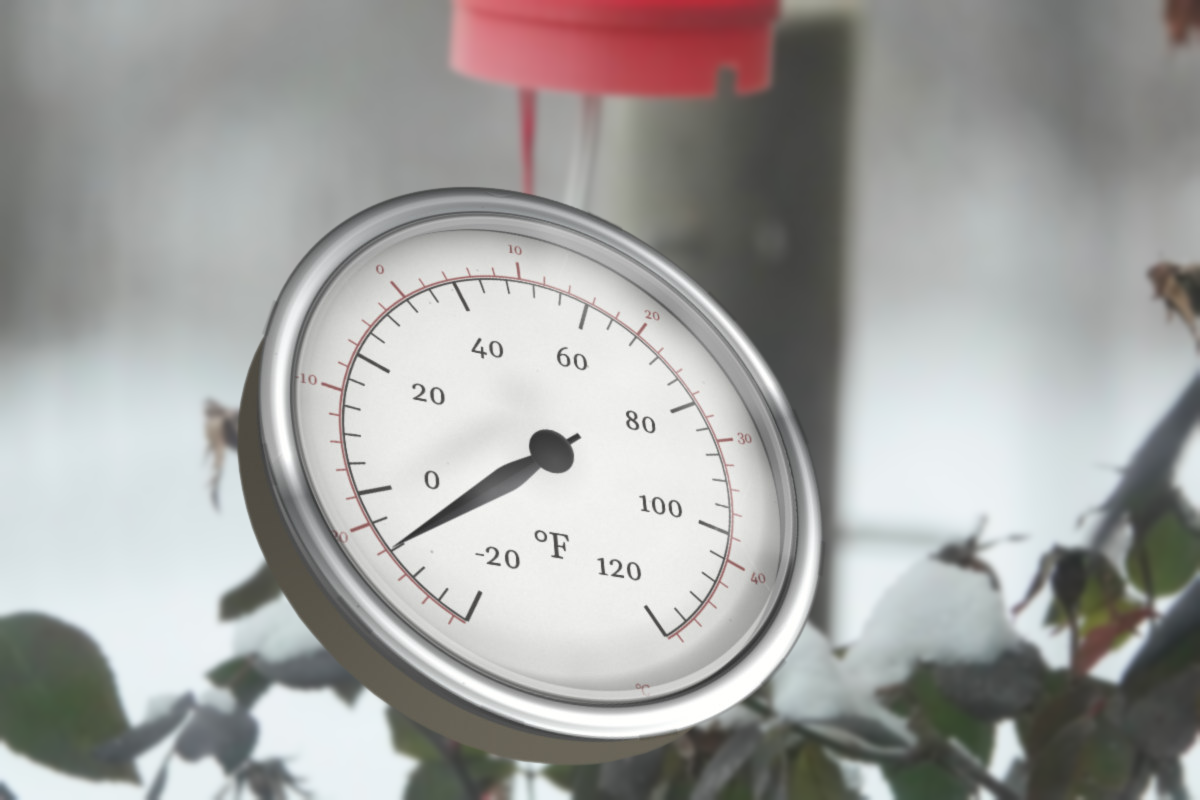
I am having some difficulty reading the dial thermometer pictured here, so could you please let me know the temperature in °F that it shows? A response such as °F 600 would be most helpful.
°F -8
